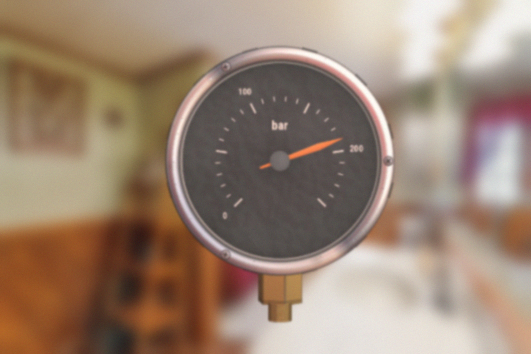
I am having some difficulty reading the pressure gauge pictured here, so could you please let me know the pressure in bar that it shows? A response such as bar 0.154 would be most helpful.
bar 190
